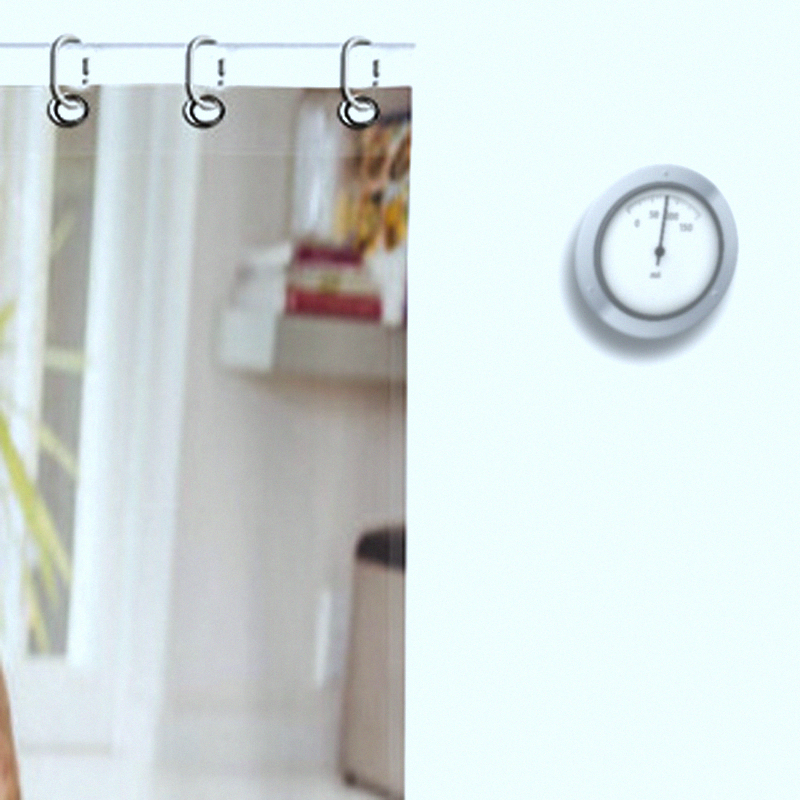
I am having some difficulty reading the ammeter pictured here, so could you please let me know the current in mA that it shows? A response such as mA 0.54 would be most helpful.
mA 75
